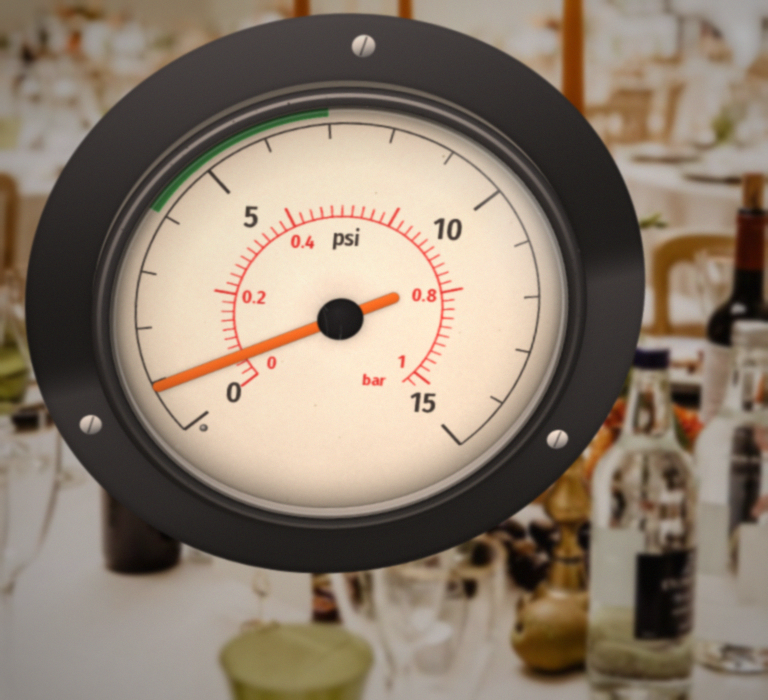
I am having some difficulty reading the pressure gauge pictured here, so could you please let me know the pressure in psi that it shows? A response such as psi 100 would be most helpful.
psi 1
